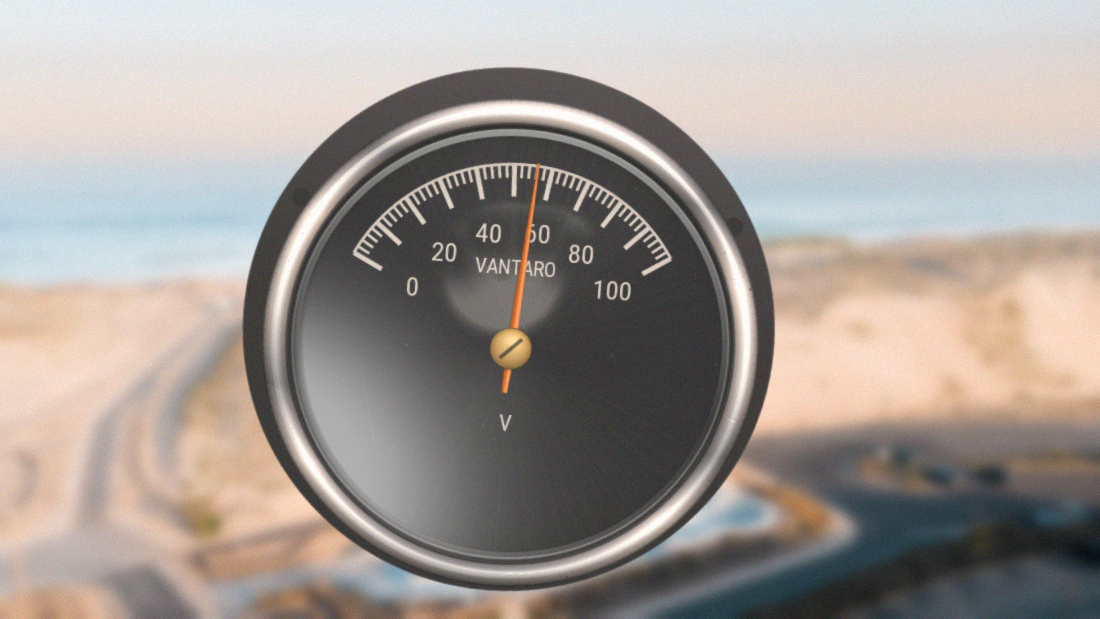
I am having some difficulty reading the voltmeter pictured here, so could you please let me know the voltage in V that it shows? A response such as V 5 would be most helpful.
V 56
